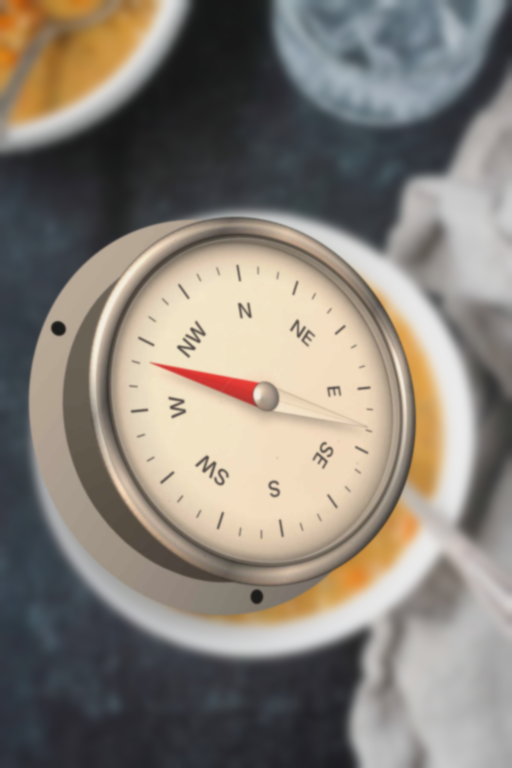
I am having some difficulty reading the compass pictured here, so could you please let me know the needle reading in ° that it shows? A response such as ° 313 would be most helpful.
° 290
